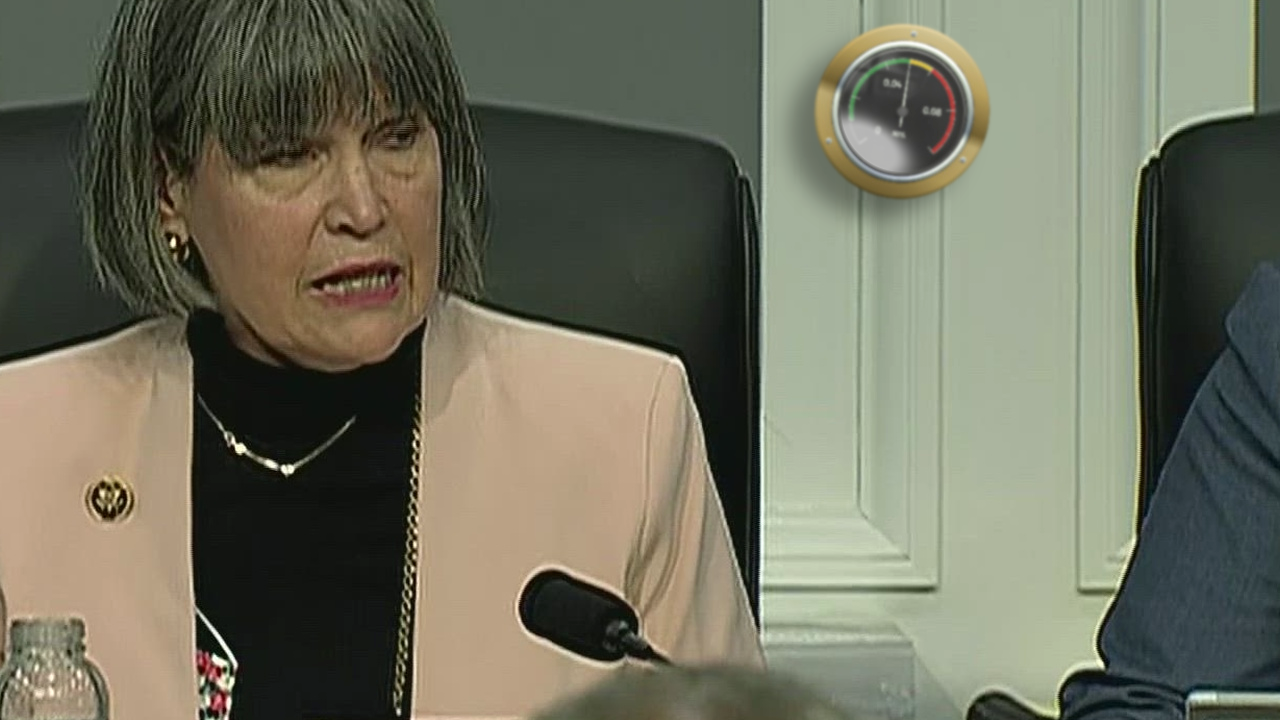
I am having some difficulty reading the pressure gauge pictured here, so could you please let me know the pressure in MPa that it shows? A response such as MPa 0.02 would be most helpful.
MPa 0.05
